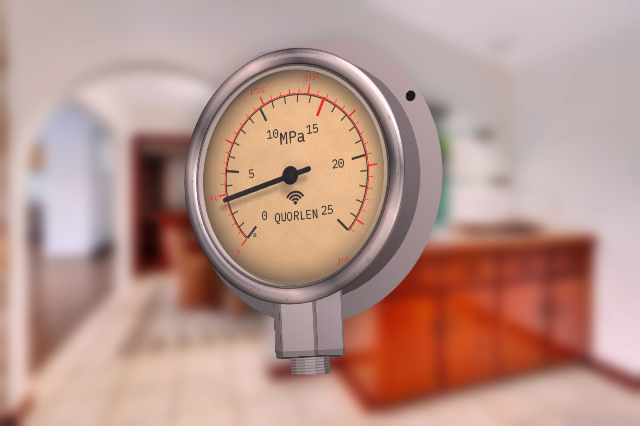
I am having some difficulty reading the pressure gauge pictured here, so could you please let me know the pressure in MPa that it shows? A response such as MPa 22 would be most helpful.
MPa 3
